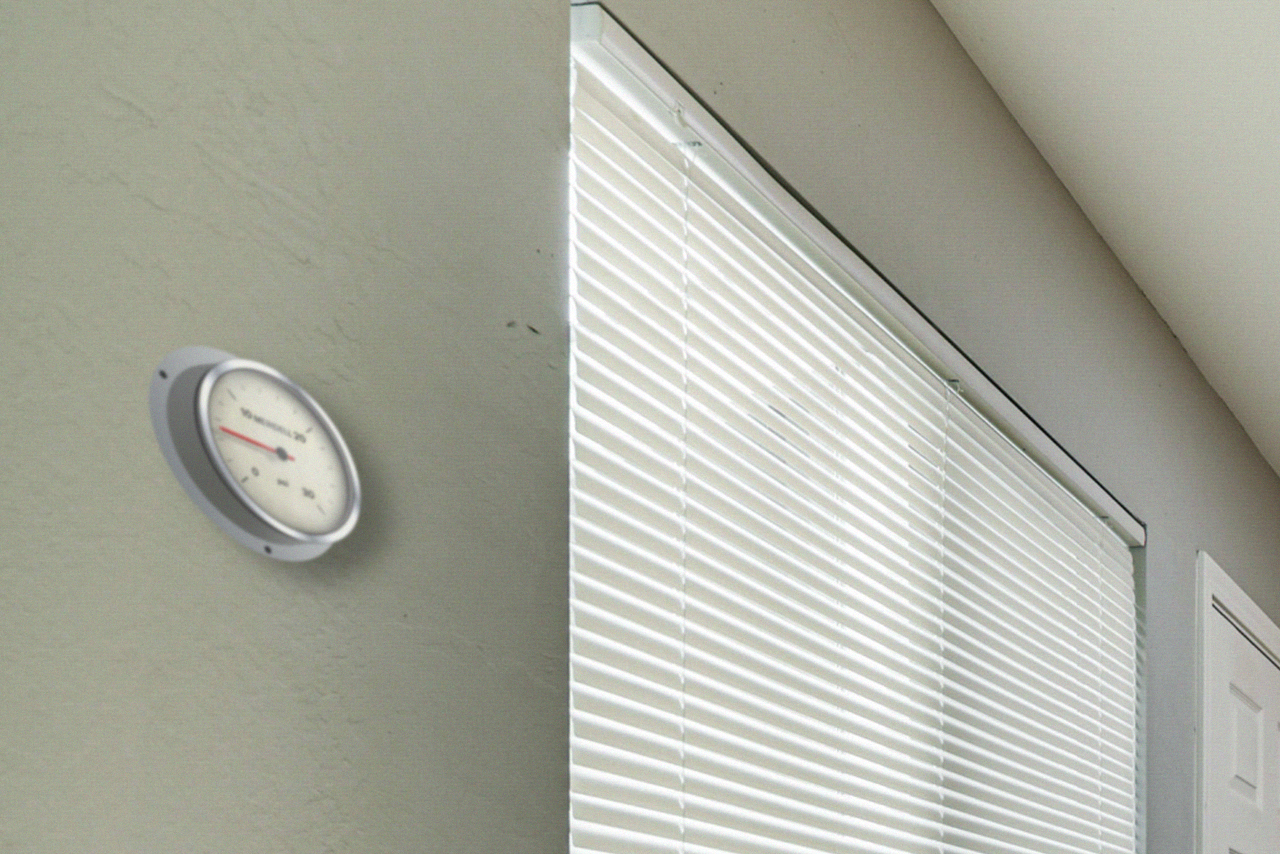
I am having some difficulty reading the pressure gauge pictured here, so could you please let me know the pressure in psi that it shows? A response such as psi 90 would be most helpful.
psi 5
